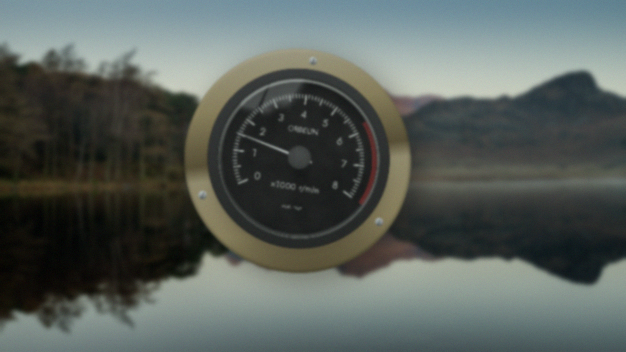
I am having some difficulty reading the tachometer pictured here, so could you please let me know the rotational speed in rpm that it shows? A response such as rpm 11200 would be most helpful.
rpm 1500
